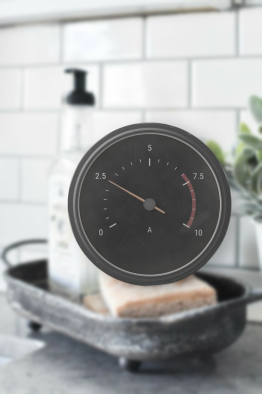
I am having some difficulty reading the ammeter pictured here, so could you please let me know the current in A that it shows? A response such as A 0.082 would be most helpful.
A 2.5
